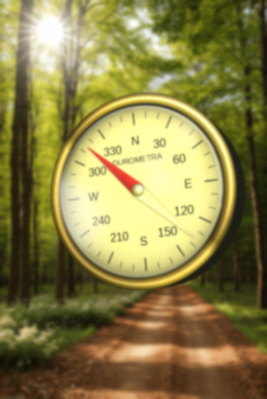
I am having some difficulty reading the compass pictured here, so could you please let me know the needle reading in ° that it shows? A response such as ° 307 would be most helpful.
° 315
